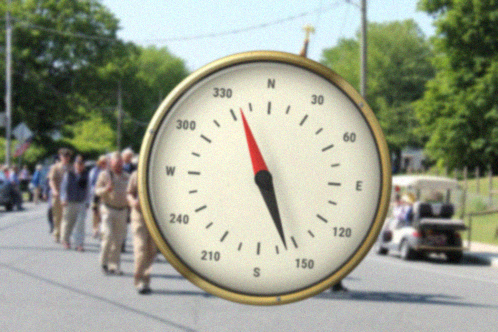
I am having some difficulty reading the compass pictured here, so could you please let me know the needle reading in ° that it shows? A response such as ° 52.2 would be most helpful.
° 337.5
